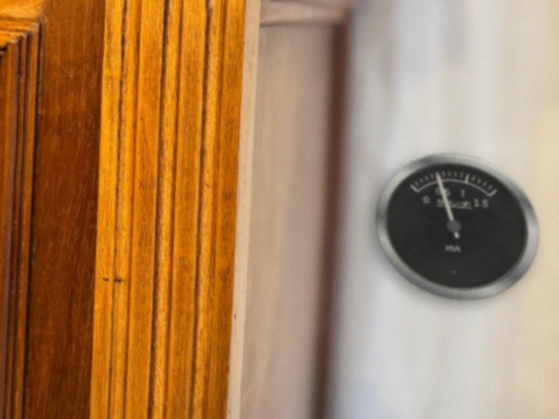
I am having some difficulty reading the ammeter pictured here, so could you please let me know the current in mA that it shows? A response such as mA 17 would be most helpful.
mA 0.5
